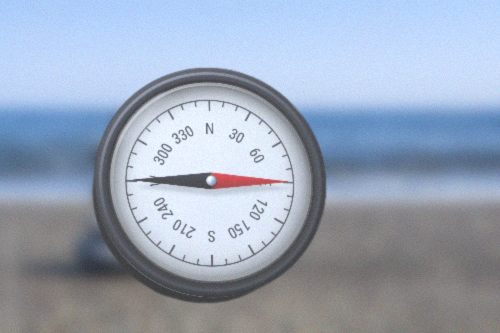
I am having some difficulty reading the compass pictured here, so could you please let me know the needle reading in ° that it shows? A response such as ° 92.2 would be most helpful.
° 90
